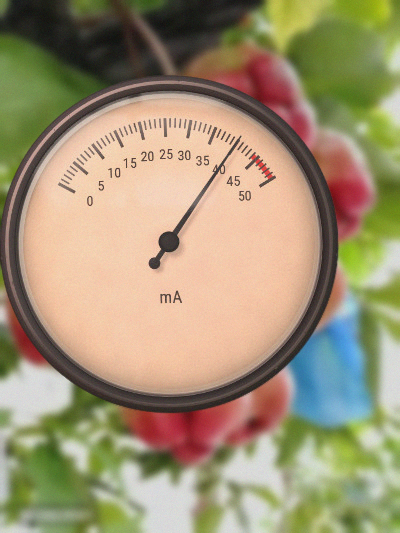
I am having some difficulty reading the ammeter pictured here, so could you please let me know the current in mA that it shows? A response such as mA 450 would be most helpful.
mA 40
